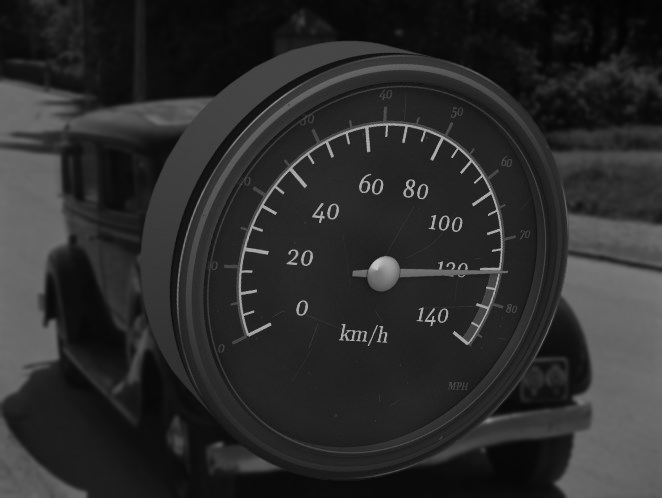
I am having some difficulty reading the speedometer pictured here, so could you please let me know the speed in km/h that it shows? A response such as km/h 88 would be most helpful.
km/h 120
